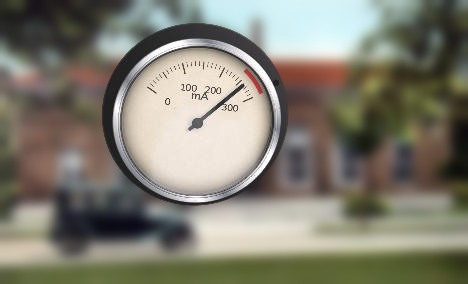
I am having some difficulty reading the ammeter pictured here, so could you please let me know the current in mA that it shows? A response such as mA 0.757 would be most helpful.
mA 260
